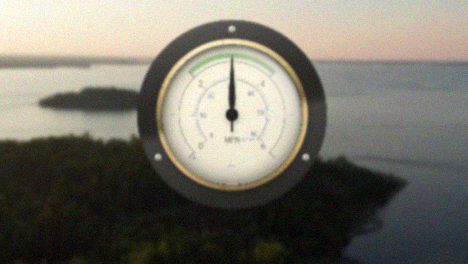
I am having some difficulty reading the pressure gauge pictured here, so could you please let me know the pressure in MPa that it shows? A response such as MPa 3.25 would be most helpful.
MPa 3
